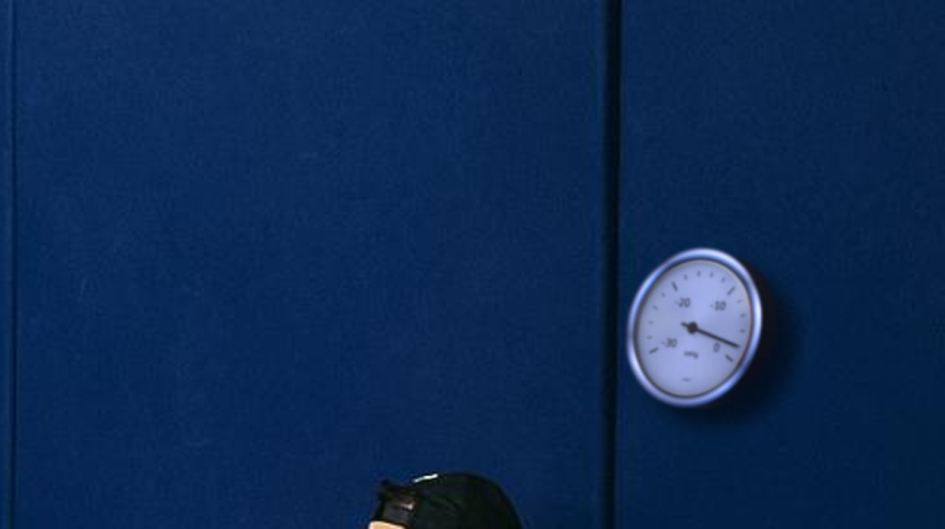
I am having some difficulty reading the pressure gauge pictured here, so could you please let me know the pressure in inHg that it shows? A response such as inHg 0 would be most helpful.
inHg -2
